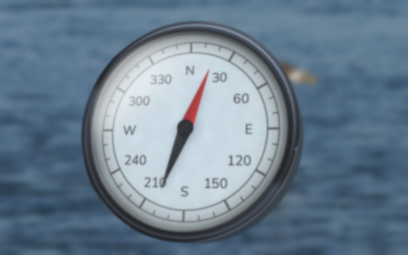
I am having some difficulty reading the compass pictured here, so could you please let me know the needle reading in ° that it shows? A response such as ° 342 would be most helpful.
° 20
